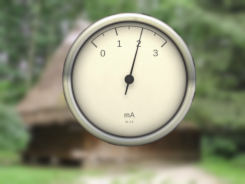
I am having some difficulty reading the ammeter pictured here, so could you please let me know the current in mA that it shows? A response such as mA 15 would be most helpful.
mA 2
